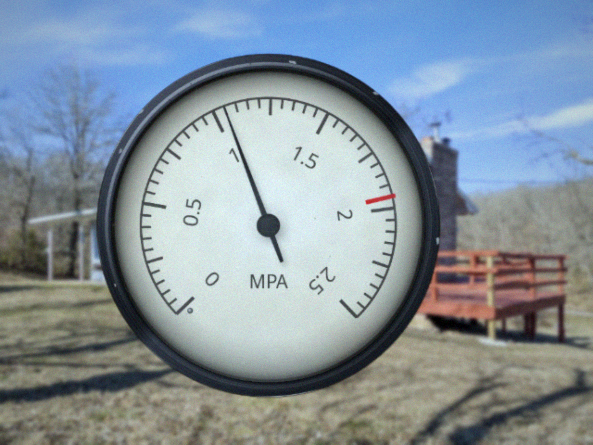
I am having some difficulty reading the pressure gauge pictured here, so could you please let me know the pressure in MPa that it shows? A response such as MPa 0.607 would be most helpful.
MPa 1.05
